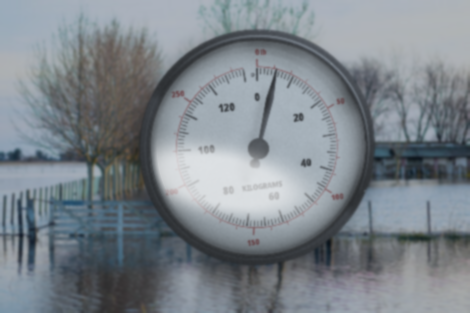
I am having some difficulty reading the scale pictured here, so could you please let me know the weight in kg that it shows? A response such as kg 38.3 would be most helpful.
kg 5
